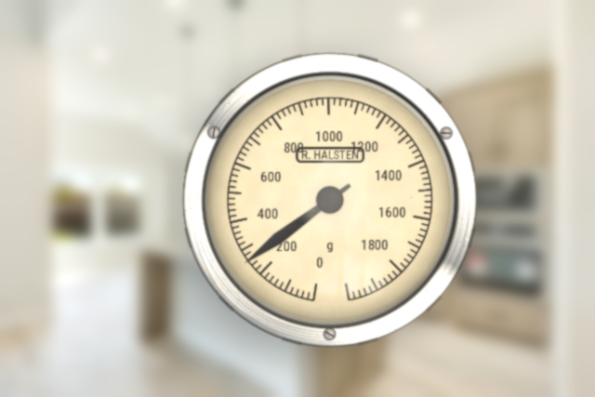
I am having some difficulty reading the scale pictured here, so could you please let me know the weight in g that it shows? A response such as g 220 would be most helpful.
g 260
